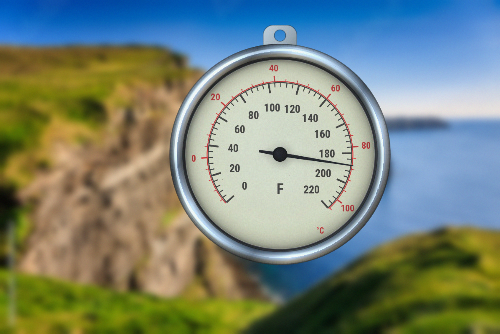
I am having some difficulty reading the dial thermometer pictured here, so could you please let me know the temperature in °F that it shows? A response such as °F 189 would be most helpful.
°F 188
